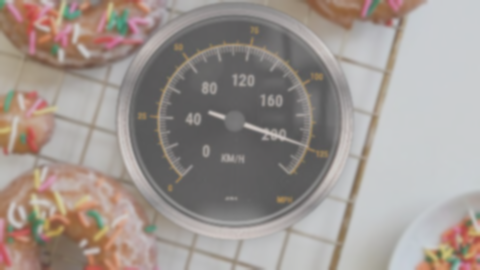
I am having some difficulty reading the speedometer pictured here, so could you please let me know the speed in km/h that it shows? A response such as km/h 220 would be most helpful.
km/h 200
